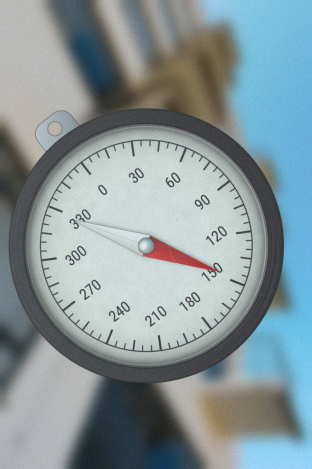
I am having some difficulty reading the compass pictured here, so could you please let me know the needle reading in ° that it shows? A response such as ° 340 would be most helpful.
° 147.5
